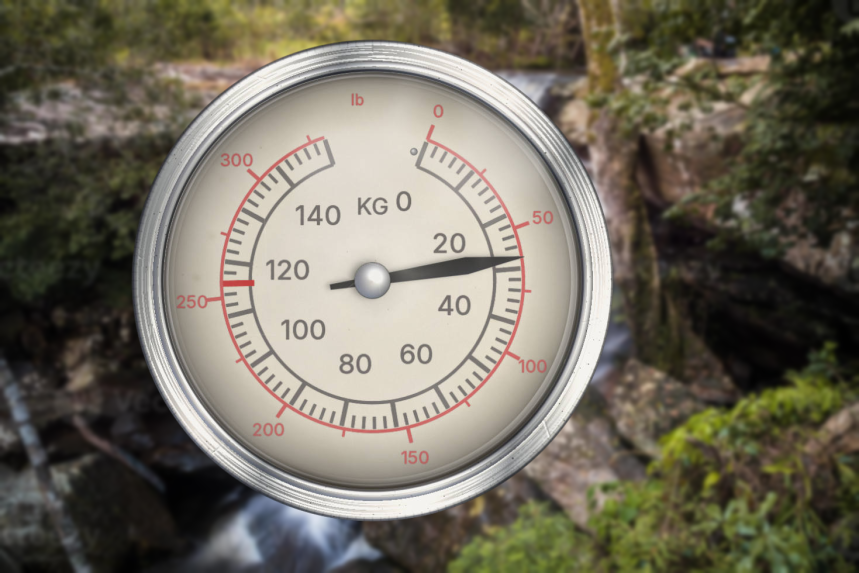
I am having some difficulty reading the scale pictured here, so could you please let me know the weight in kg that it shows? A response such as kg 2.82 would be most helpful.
kg 28
